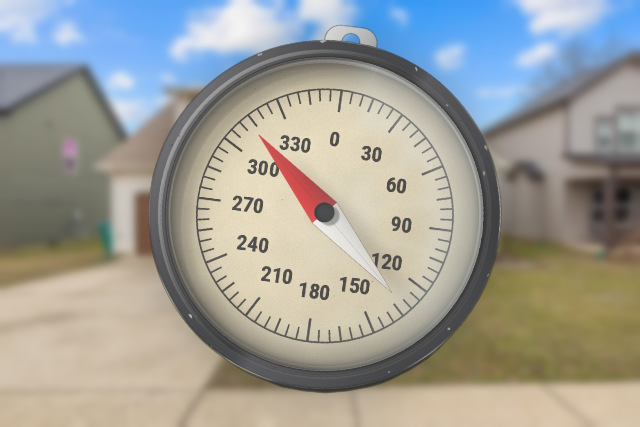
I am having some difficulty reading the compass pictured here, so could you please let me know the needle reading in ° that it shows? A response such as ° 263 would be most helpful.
° 312.5
